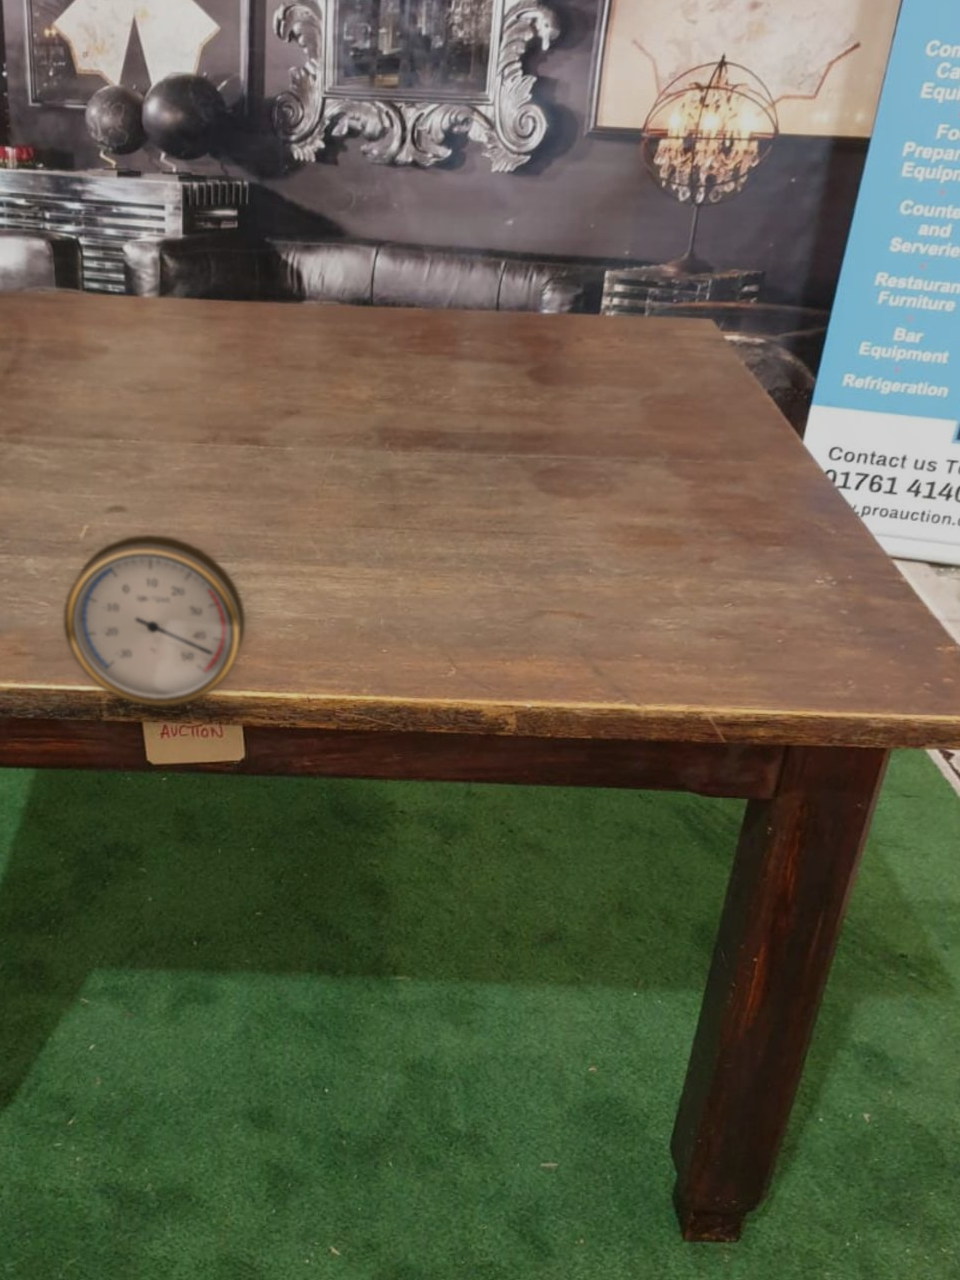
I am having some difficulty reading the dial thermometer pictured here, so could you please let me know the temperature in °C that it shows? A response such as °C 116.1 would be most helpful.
°C 44
